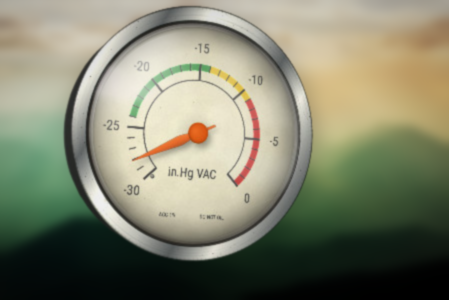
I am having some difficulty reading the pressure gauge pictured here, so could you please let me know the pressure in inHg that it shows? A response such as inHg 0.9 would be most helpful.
inHg -28
